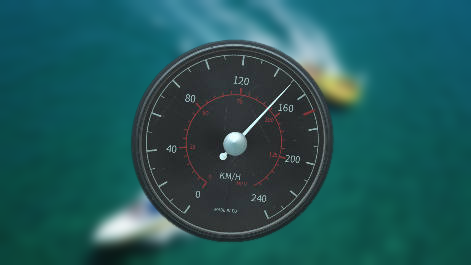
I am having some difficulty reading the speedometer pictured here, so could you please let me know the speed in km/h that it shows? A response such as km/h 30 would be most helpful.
km/h 150
